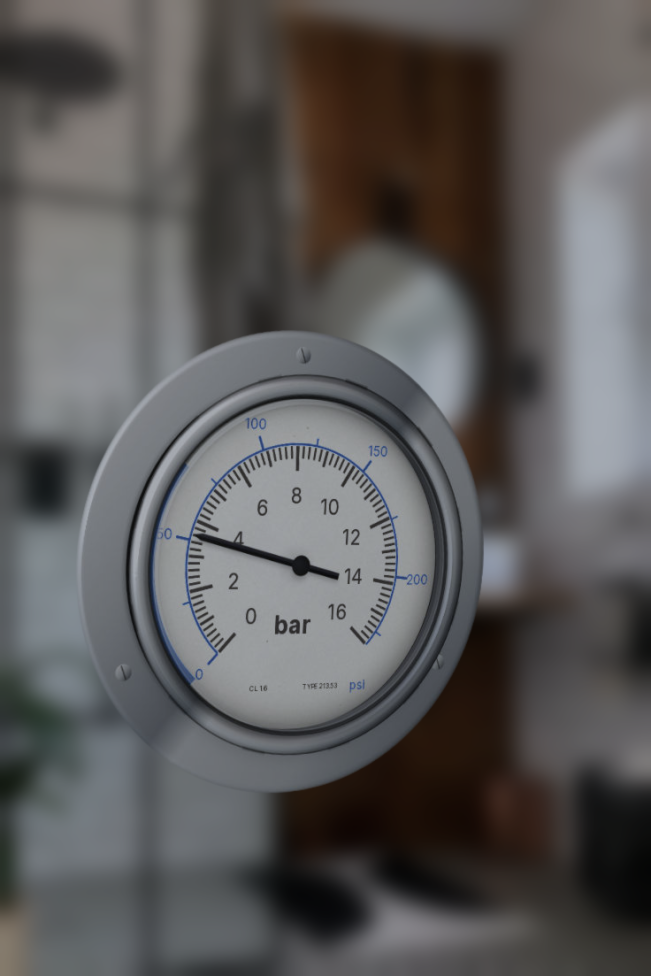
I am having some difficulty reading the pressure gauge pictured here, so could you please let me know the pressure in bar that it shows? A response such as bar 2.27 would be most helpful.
bar 3.6
